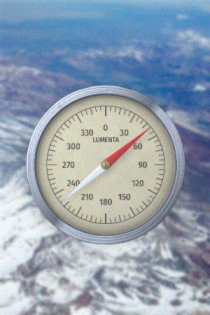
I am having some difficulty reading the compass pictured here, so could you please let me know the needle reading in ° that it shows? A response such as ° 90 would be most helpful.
° 50
